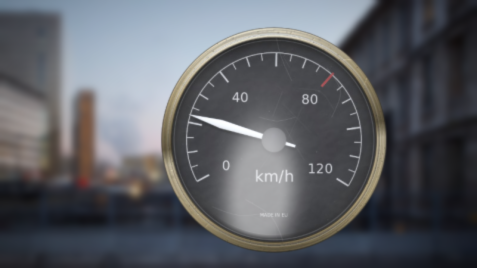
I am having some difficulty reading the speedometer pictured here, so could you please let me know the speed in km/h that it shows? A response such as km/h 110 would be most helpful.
km/h 22.5
